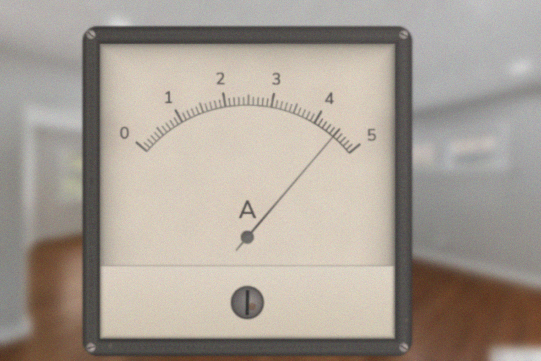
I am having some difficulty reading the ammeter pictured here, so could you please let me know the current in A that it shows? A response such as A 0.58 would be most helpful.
A 4.5
